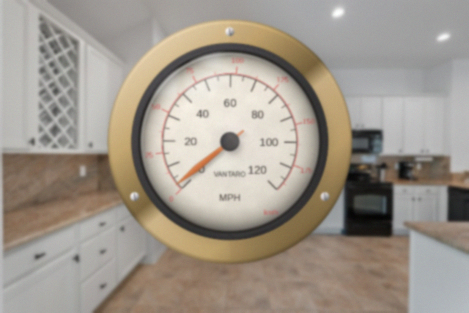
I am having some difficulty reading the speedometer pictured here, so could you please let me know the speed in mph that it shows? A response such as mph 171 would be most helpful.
mph 2.5
